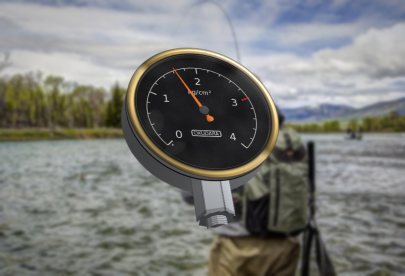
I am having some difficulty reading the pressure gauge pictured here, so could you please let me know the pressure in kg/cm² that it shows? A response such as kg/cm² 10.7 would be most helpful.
kg/cm² 1.6
